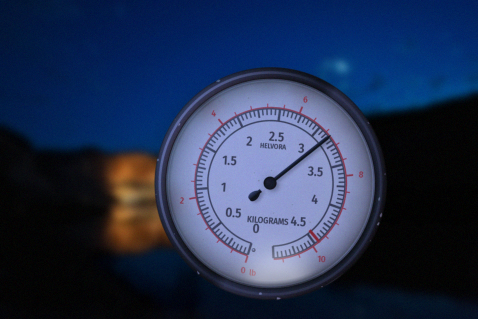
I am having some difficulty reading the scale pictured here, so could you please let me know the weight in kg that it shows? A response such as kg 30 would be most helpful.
kg 3.15
